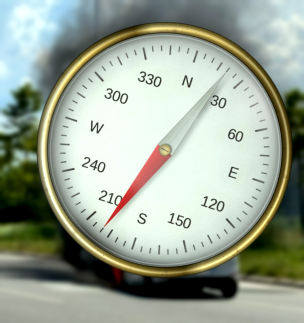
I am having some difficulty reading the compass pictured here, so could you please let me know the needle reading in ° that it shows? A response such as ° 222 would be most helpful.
° 200
